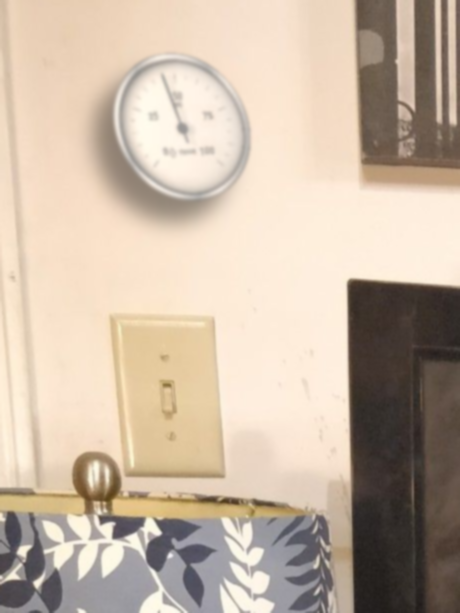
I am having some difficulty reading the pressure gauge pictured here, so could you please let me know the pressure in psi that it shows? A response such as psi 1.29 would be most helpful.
psi 45
